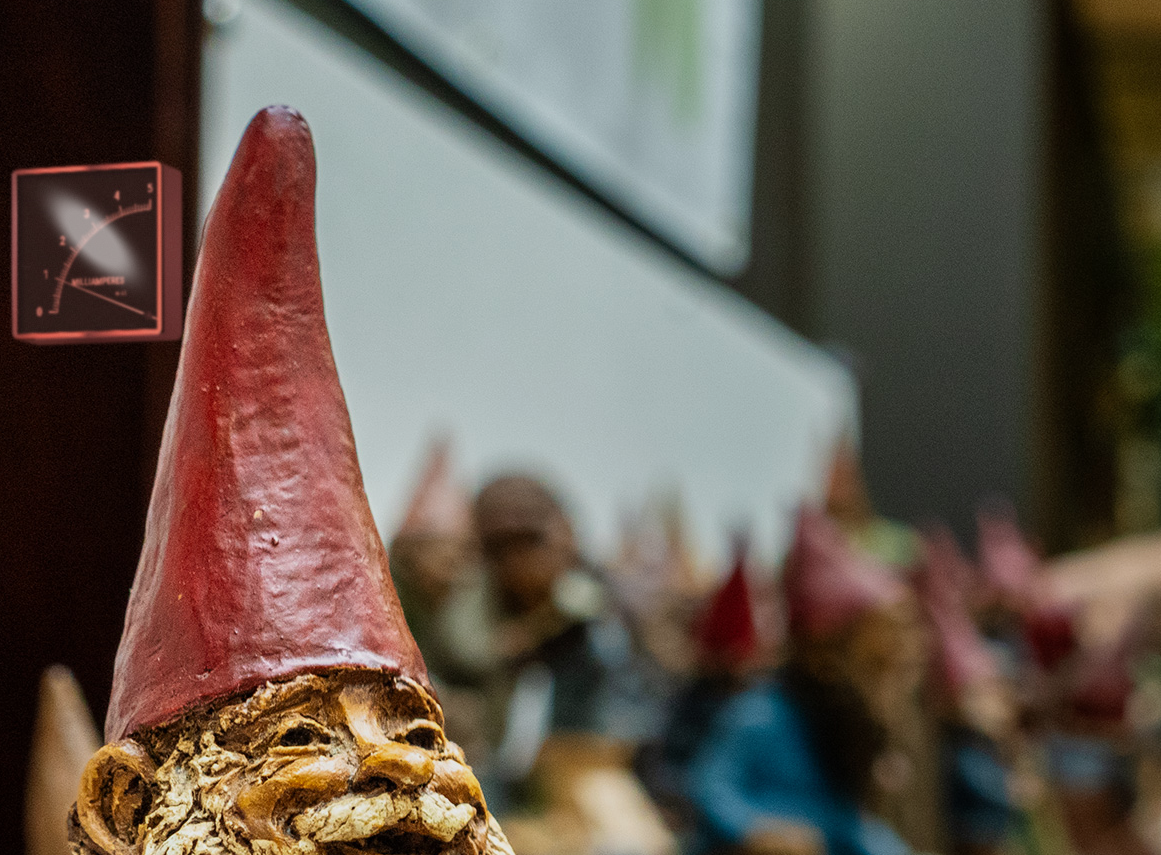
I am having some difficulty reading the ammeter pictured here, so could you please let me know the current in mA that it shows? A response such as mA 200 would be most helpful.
mA 1
